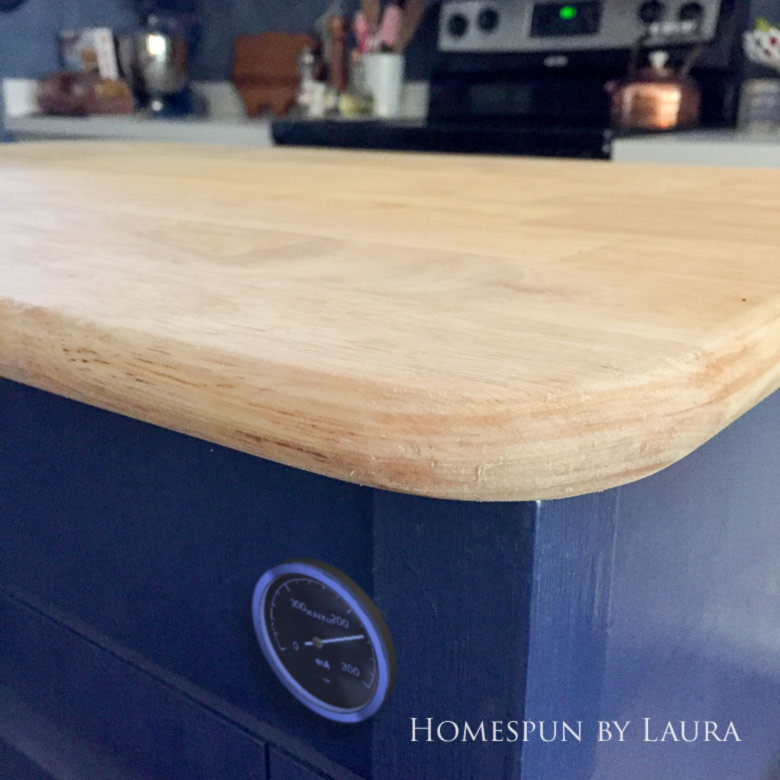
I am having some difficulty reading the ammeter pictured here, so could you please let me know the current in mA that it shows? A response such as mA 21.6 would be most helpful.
mA 230
